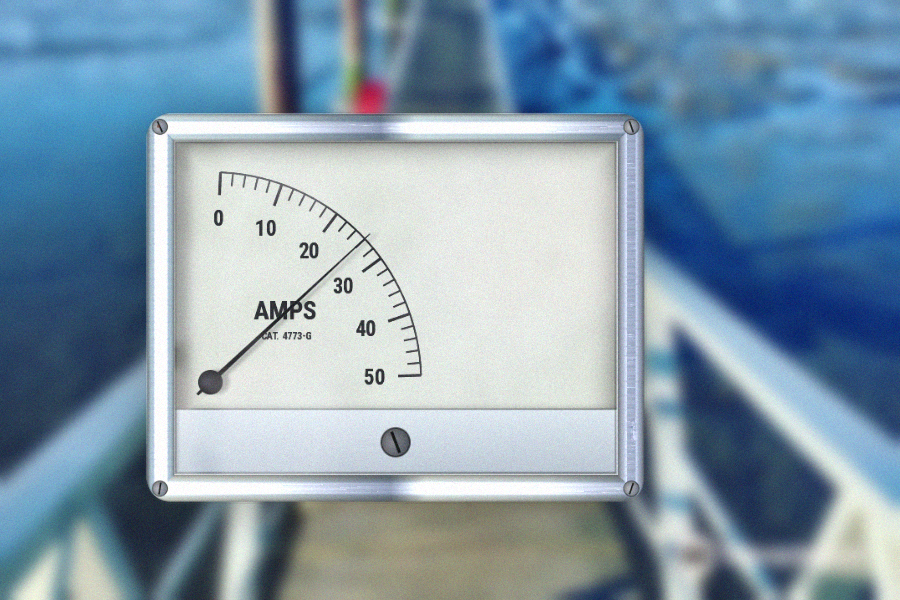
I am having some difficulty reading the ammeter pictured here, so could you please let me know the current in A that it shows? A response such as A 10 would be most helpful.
A 26
